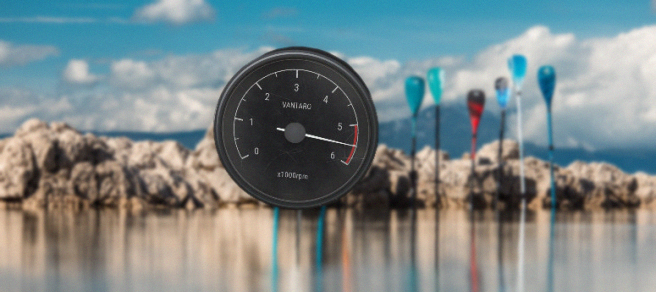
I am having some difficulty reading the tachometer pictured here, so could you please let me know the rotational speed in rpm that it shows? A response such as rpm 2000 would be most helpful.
rpm 5500
